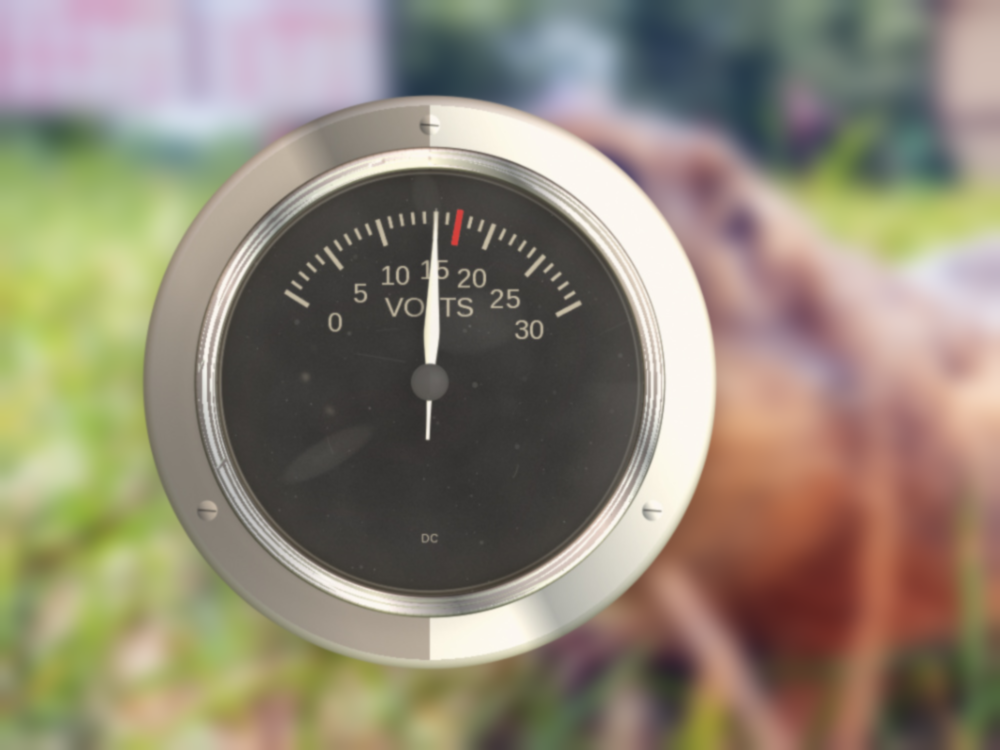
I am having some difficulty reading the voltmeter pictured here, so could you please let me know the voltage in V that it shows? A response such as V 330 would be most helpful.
V 15
